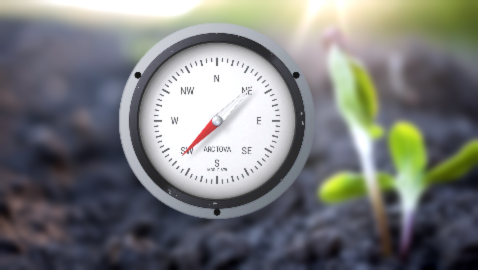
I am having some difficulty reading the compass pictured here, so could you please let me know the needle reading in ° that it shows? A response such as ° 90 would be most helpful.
° 225
